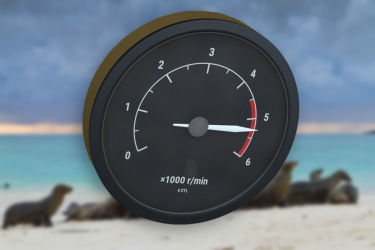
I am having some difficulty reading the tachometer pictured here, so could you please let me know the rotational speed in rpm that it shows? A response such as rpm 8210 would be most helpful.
rpm 5250
